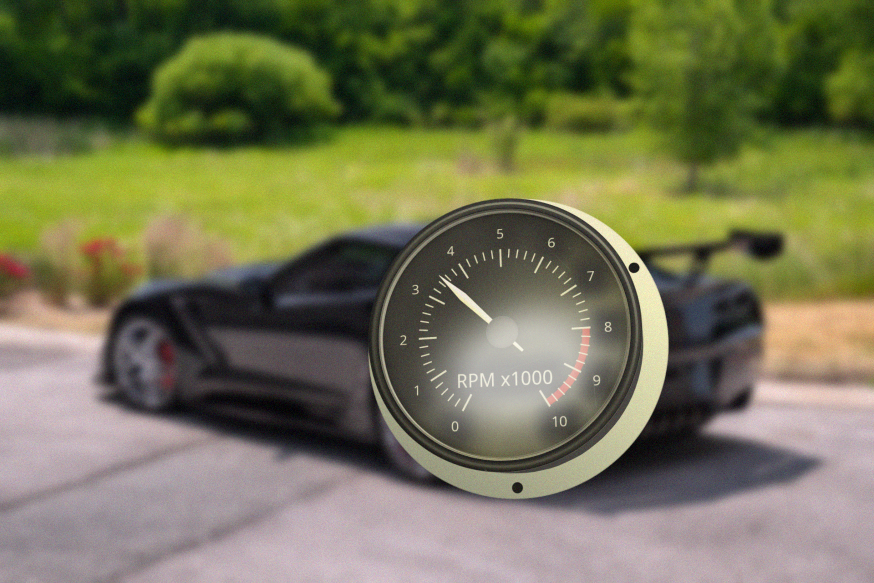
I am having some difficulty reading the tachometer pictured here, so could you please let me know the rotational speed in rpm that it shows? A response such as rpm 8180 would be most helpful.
rpm 3500
